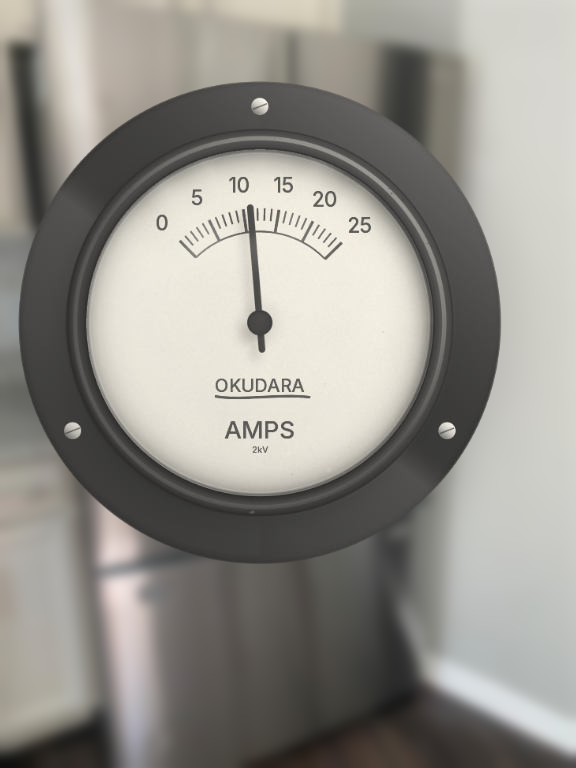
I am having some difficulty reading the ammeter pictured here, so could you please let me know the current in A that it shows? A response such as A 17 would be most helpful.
A 11
